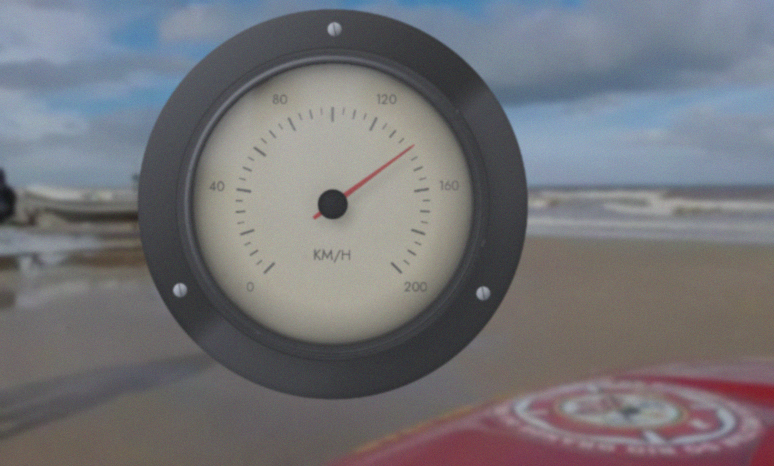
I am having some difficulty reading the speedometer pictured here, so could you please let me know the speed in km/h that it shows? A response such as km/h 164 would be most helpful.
km/h 140
